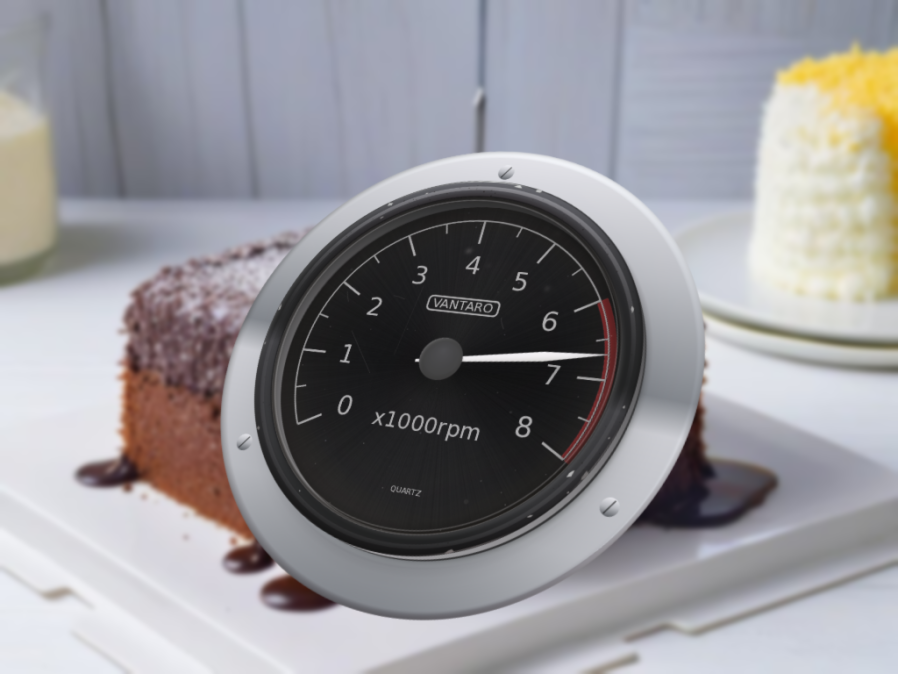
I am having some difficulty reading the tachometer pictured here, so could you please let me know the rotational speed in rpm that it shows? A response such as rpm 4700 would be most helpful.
rpm 6750
